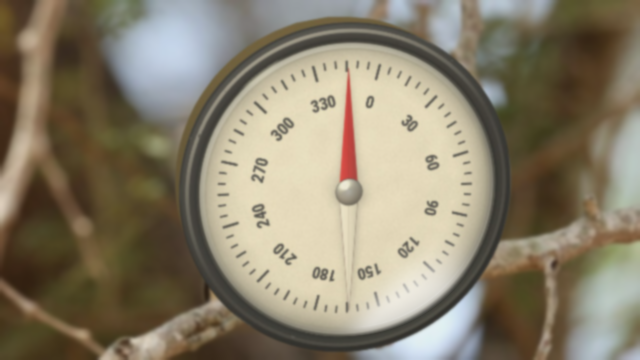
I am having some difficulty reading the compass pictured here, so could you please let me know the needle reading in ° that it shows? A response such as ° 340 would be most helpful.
° 345
